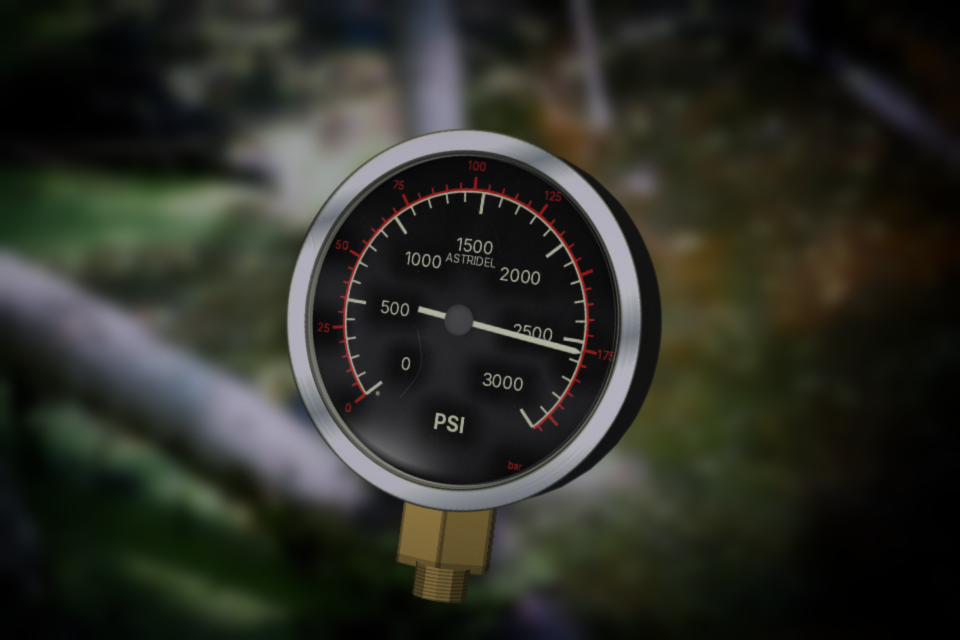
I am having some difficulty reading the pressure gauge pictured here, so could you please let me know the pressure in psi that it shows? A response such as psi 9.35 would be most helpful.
psi 2550
